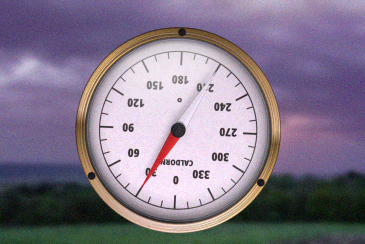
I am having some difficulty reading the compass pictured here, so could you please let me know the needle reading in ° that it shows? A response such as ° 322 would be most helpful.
° 30
